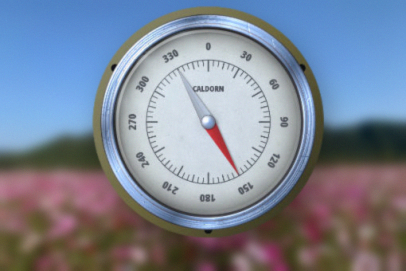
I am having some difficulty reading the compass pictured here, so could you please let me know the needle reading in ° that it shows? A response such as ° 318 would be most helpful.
° 150
